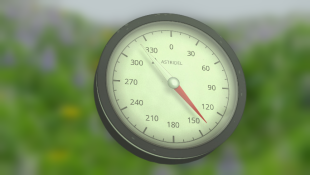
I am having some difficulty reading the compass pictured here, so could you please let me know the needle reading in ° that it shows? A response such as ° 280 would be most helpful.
° 140
